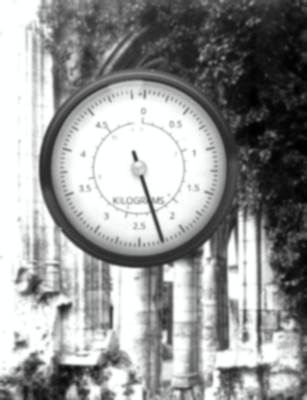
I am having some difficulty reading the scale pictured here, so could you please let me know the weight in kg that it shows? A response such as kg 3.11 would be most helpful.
kg 2.25
